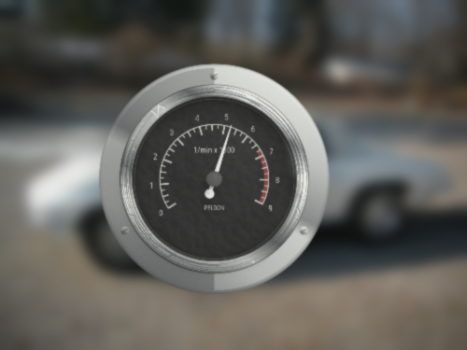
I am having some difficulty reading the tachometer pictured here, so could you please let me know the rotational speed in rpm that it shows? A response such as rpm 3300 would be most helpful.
rpm 5250
